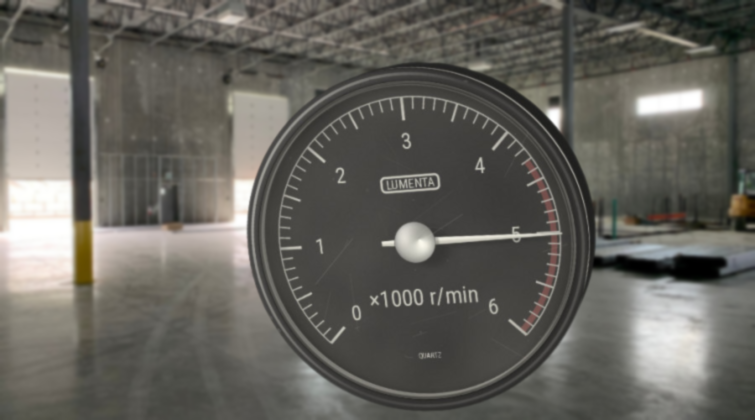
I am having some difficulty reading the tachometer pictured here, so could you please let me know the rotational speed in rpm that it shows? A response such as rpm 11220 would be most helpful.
rpm 5000
